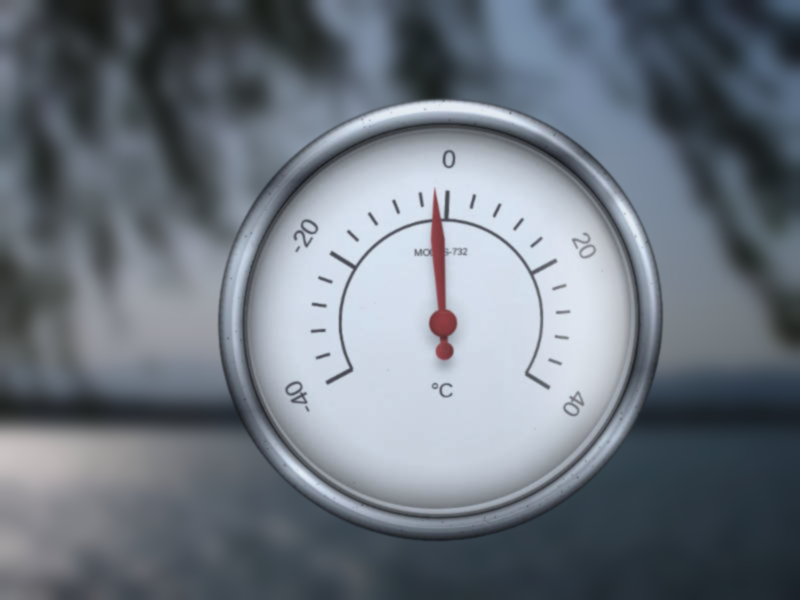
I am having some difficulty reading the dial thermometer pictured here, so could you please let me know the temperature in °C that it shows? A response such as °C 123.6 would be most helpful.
°C -2
